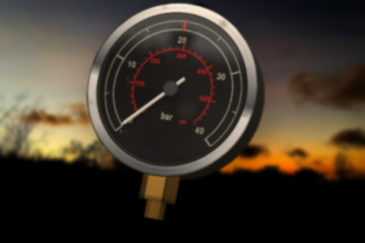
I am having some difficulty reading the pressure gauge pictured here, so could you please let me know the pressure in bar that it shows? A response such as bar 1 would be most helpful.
bar 0
